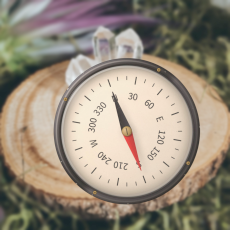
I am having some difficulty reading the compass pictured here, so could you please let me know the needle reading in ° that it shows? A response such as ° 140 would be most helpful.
° 180
